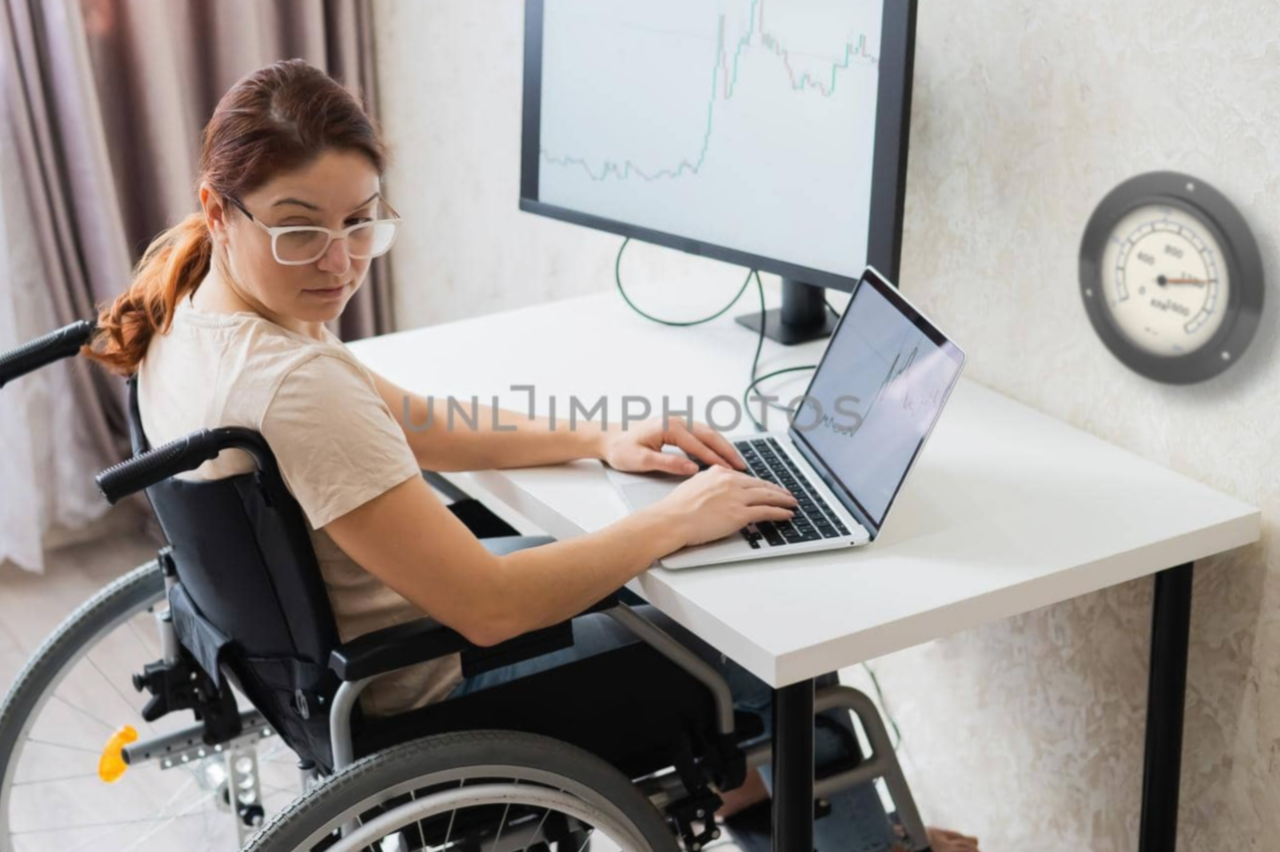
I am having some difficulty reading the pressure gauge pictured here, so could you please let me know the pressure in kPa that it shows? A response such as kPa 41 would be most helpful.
kPa 1200
